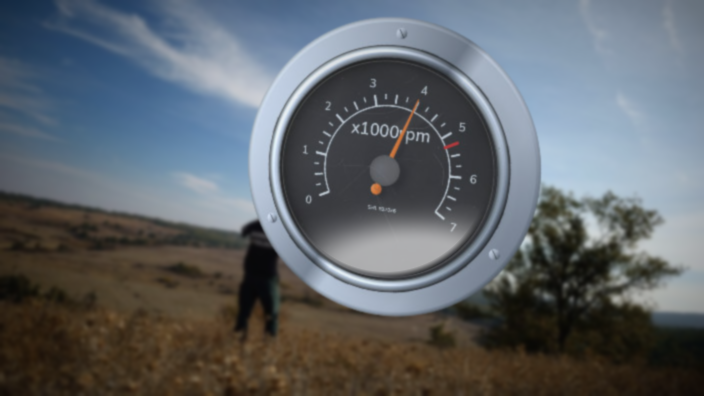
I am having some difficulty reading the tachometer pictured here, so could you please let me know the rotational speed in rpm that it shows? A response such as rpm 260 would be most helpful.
rpm 4000
